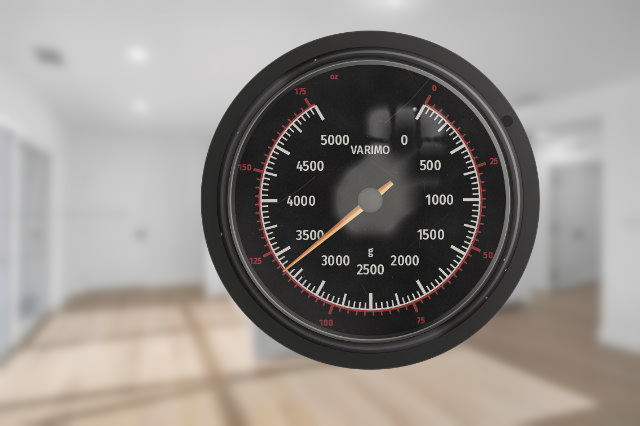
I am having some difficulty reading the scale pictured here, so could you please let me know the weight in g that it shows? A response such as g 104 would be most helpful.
g 3350
